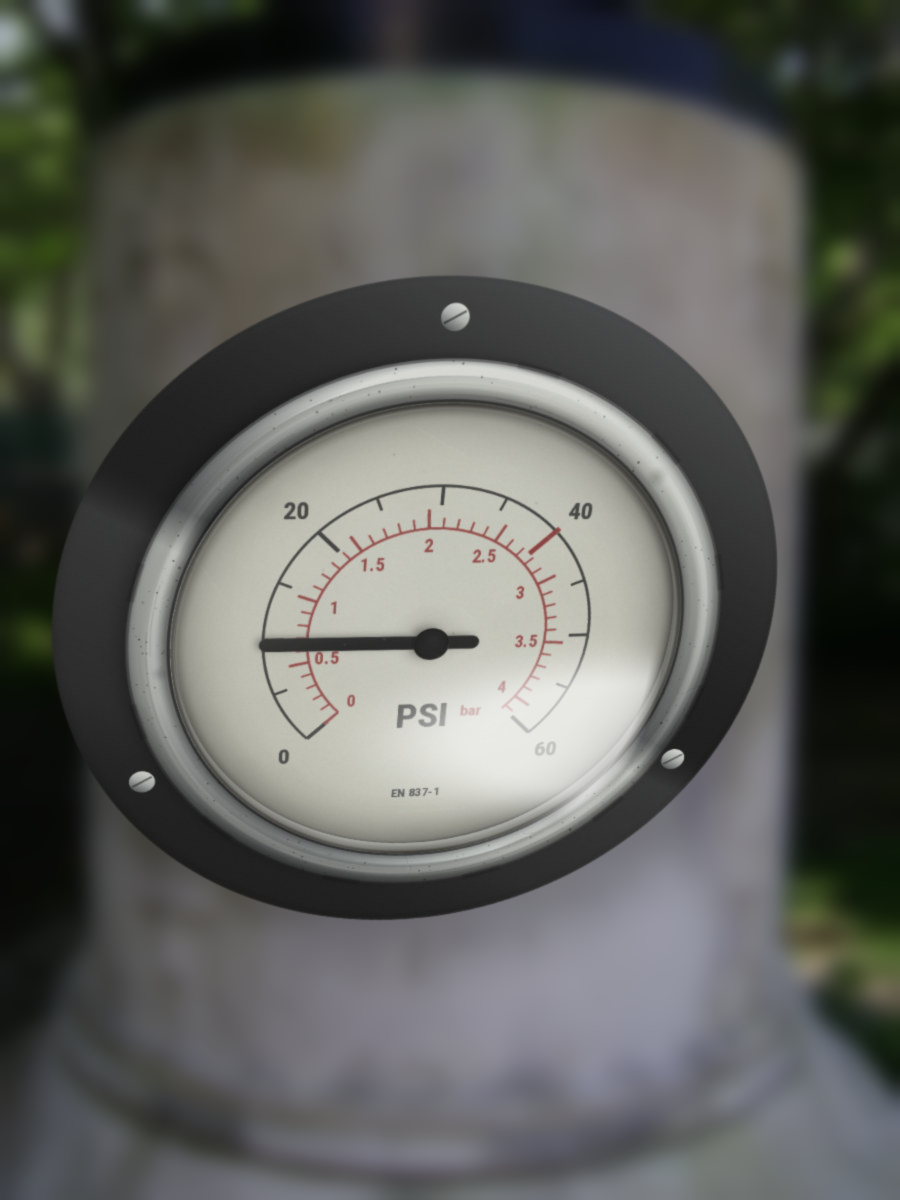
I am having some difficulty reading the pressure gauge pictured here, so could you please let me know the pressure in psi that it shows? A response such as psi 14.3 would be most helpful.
psi 10
